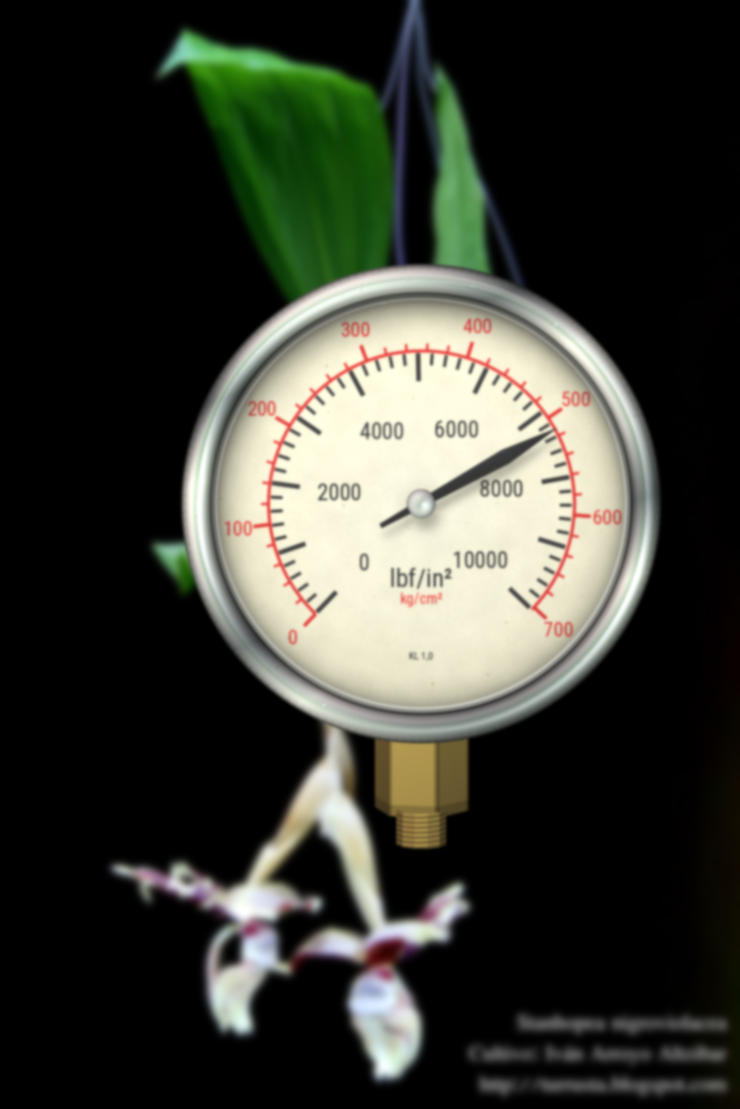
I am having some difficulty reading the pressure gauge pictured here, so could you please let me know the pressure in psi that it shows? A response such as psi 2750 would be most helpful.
psi 7300
